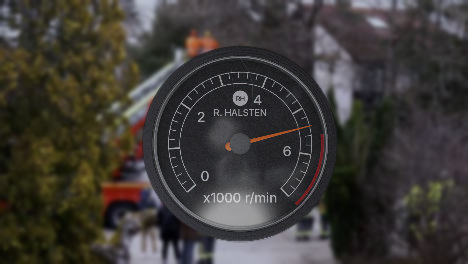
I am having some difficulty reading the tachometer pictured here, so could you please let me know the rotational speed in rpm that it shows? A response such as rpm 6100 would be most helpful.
rpm 5400
